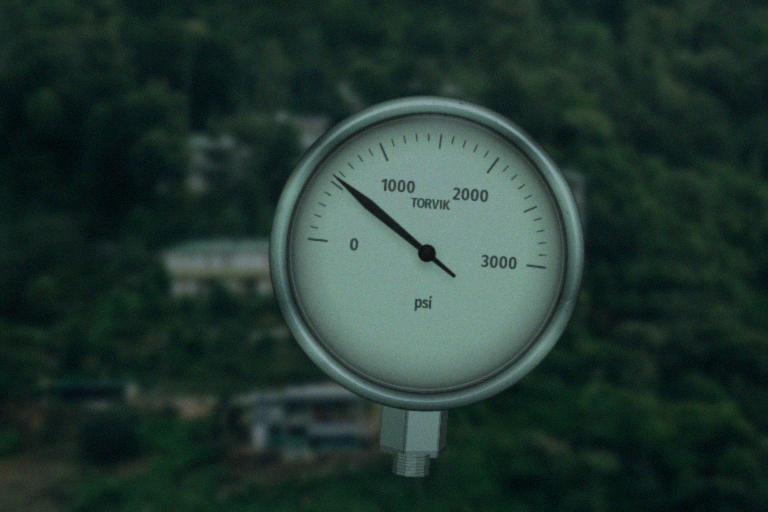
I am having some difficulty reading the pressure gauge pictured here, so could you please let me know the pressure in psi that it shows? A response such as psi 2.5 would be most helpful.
psi 550
